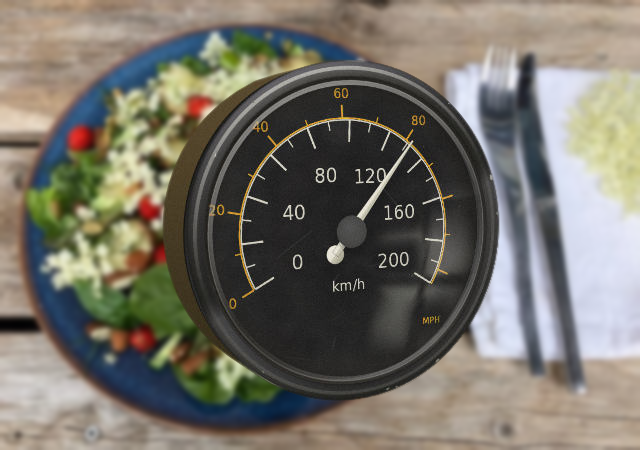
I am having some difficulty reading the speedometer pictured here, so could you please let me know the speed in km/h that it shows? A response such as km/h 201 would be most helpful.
km/h 130
